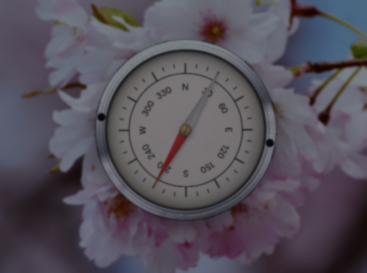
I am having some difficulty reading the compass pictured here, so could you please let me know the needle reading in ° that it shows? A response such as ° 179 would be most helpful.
° 210
